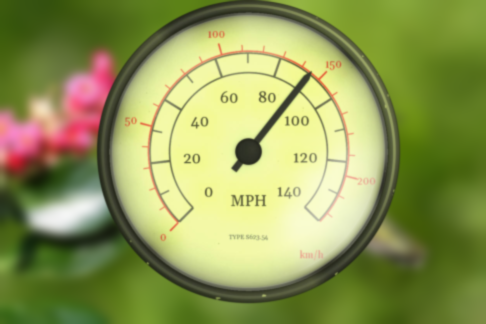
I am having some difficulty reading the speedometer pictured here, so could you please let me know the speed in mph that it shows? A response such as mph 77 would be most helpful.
mph 90
